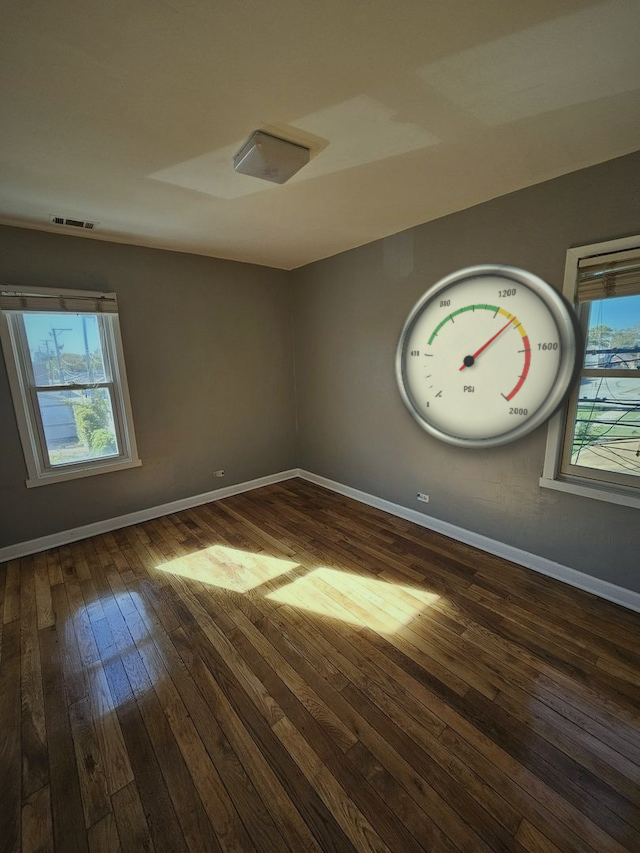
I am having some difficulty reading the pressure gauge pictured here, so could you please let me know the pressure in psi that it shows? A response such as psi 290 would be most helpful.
psi 1350
